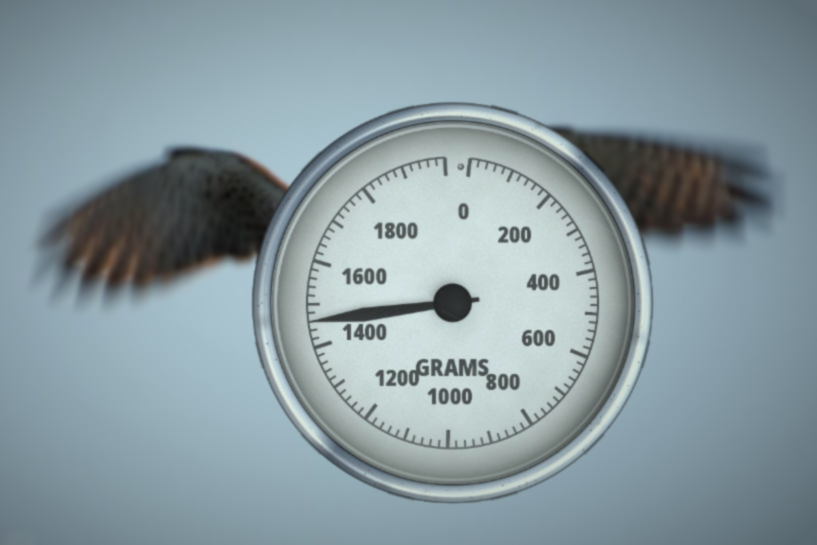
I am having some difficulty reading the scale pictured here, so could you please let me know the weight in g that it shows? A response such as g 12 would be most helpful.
g 1460
